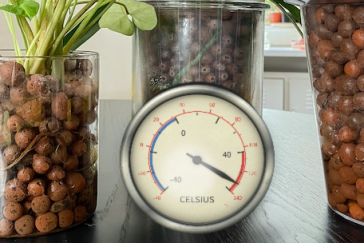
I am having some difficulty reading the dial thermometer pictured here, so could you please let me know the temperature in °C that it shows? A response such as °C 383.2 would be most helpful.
°C 55
